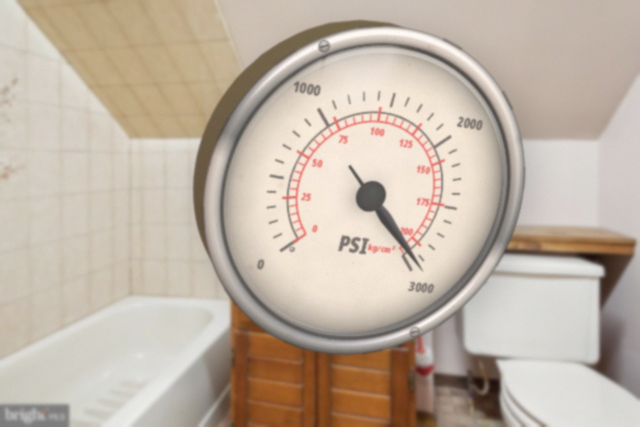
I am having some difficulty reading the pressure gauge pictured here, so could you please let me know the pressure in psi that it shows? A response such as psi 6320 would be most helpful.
psi 2950
